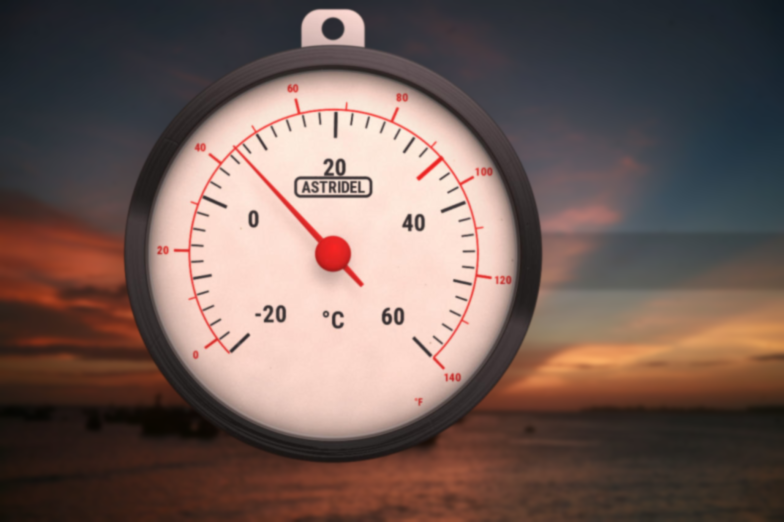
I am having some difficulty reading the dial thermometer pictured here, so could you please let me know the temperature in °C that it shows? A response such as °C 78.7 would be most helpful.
°C 7
